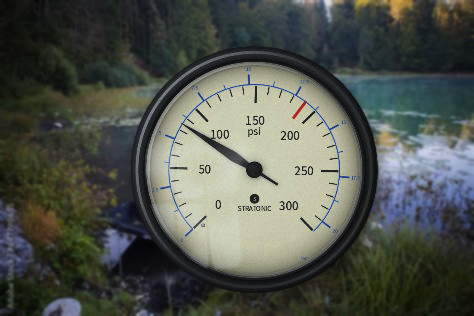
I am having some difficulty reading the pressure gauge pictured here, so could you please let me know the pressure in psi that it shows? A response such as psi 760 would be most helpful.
psi 85
